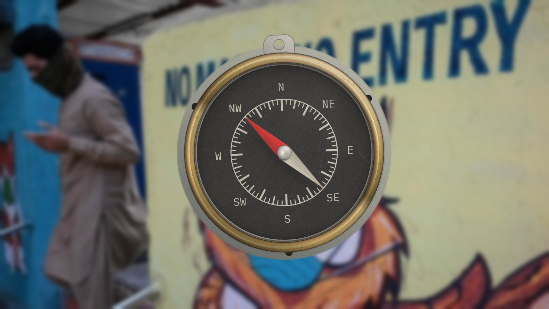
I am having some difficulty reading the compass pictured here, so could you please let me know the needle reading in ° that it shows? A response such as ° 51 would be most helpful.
° 315
